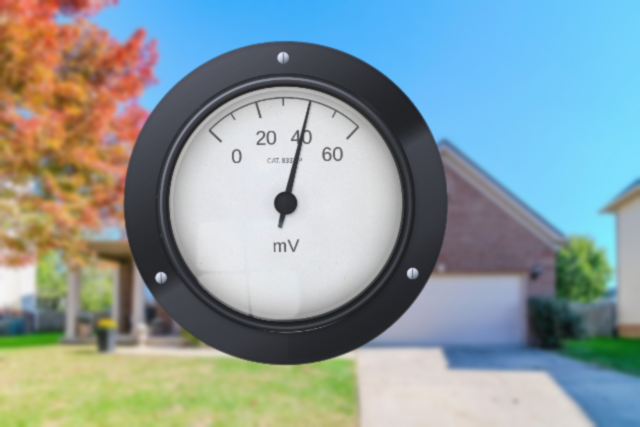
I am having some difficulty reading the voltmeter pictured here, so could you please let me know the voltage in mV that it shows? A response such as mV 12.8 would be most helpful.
mV 40
